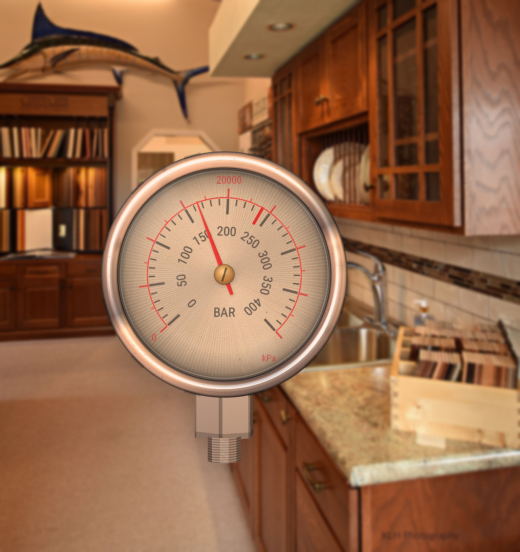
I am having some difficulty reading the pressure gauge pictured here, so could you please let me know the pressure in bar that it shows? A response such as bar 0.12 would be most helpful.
bar 165
